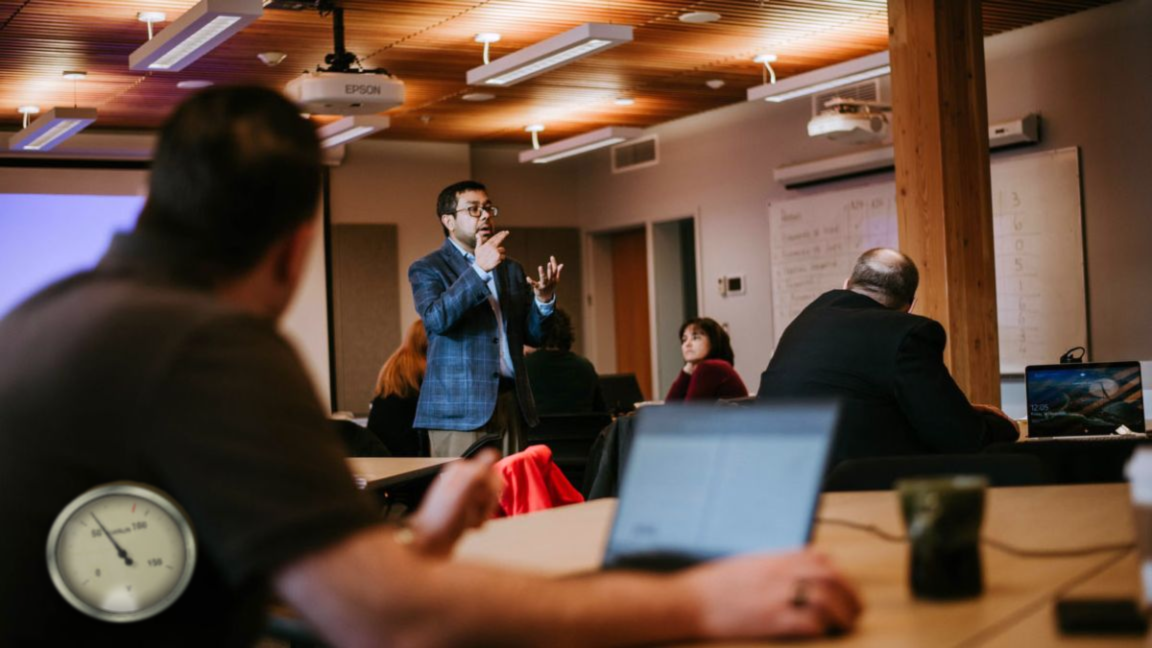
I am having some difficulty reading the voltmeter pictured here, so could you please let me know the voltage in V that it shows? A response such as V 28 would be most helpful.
V 60
